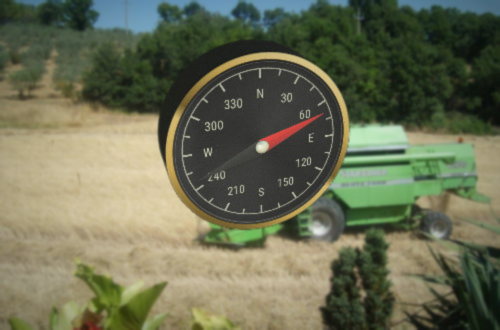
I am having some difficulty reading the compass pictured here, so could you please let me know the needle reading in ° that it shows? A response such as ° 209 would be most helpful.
° 67.5
